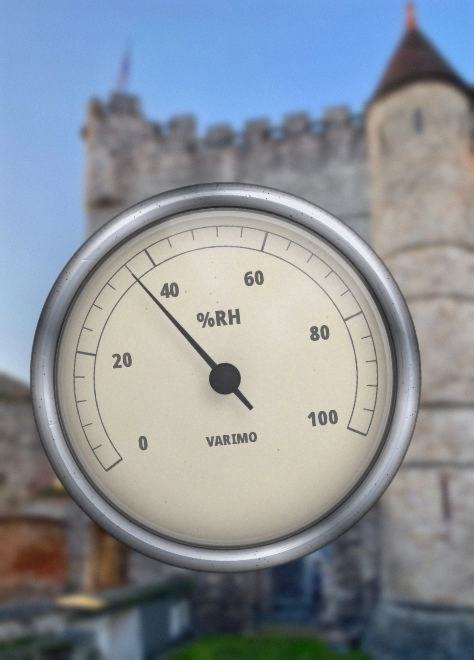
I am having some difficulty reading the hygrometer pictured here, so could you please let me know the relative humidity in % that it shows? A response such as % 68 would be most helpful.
% 36
